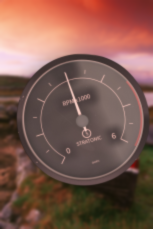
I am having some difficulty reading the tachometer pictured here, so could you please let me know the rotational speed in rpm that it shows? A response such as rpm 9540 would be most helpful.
rpm 3000
